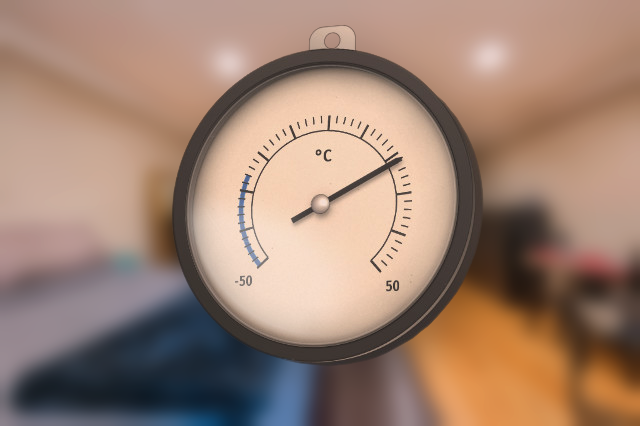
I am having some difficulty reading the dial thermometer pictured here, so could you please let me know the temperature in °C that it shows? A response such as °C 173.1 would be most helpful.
°C 22
